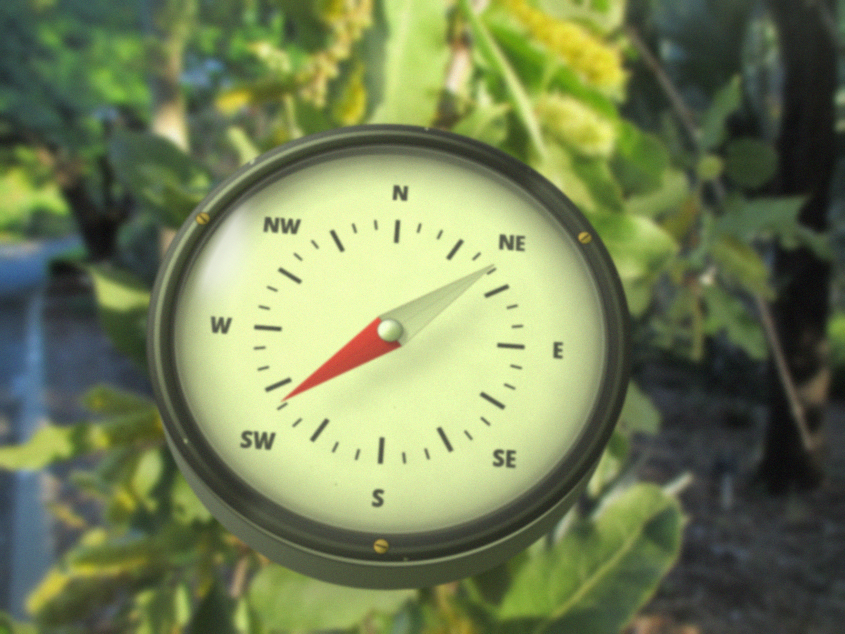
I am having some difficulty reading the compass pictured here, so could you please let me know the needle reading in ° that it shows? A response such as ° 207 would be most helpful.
° 230
